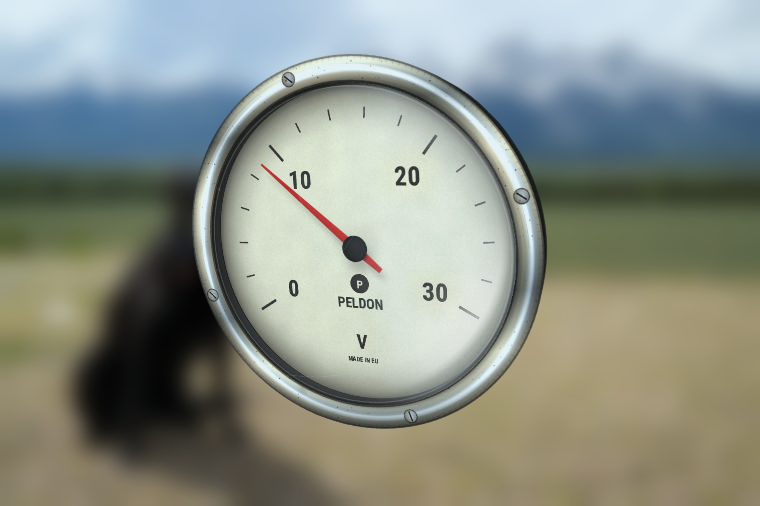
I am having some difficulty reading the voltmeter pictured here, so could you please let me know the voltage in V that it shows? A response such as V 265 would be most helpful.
V 9
